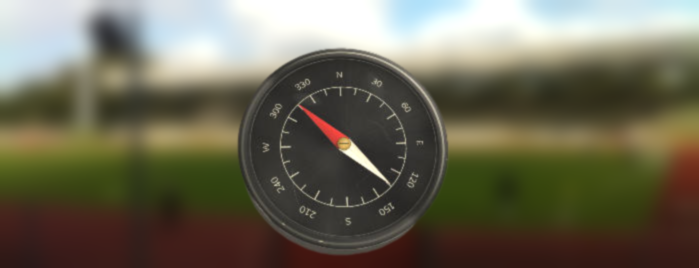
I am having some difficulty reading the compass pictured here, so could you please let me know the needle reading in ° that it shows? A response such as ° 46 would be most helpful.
° 315
